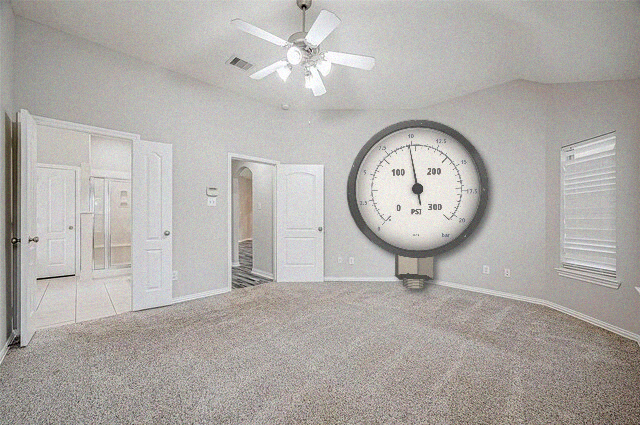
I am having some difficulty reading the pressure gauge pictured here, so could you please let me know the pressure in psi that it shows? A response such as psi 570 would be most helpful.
psi 140
